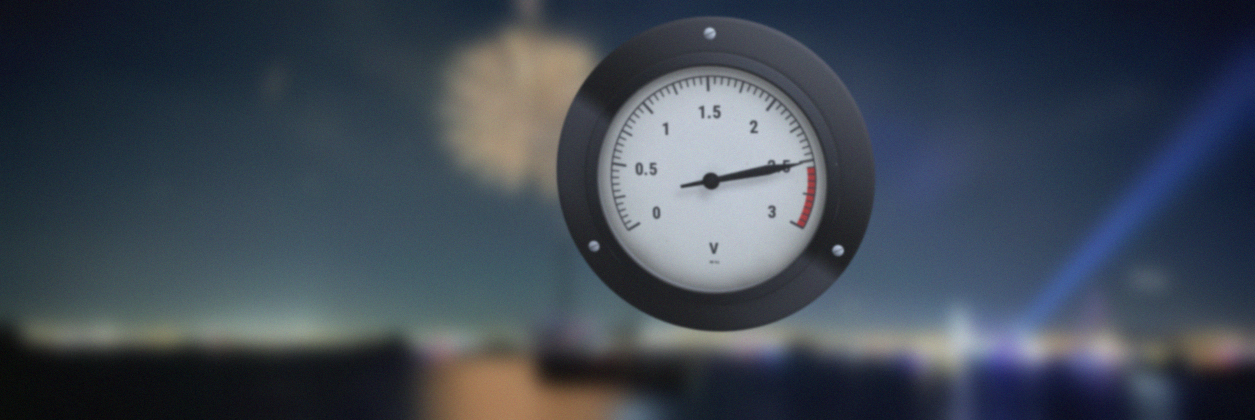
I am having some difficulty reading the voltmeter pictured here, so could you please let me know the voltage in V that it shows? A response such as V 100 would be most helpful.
V 2.5
